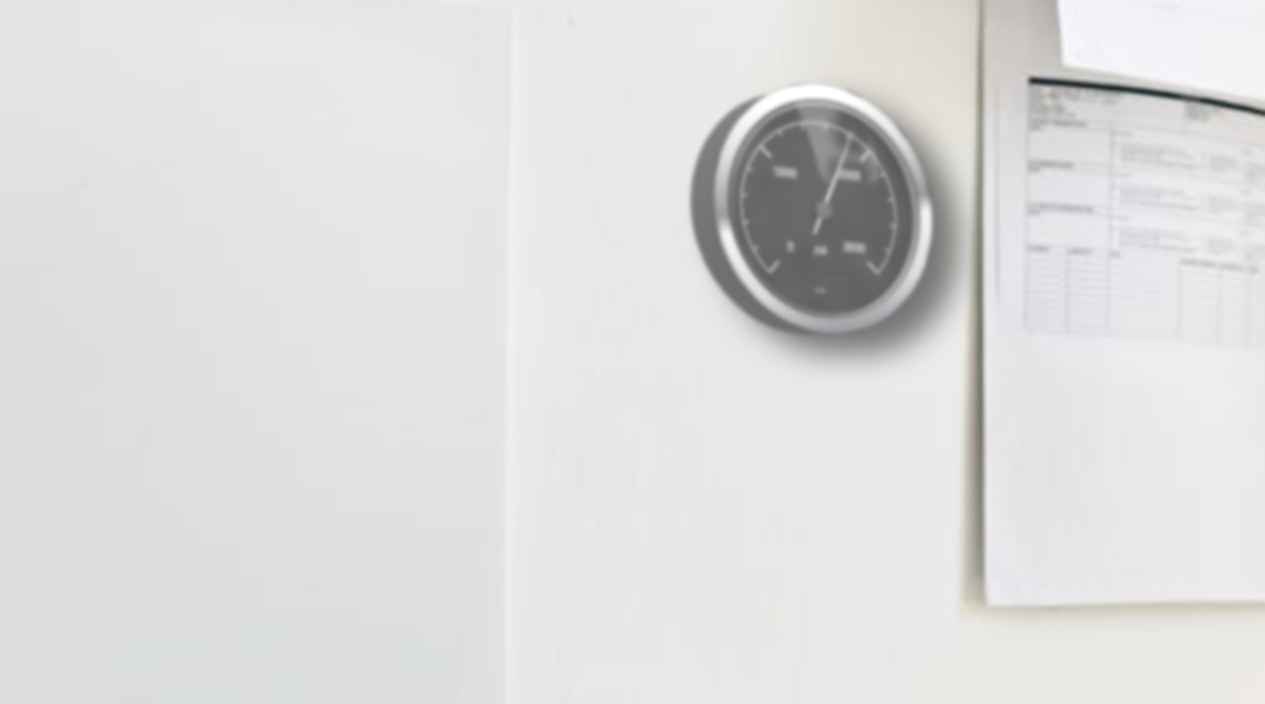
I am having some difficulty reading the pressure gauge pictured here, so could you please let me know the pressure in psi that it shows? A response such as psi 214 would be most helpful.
psi 1800
